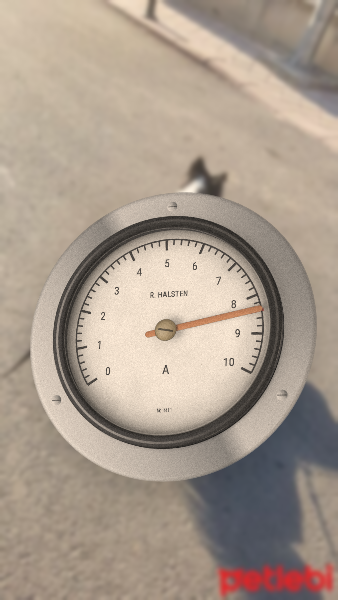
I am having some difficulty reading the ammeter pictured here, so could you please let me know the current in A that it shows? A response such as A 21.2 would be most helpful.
A 8.4
